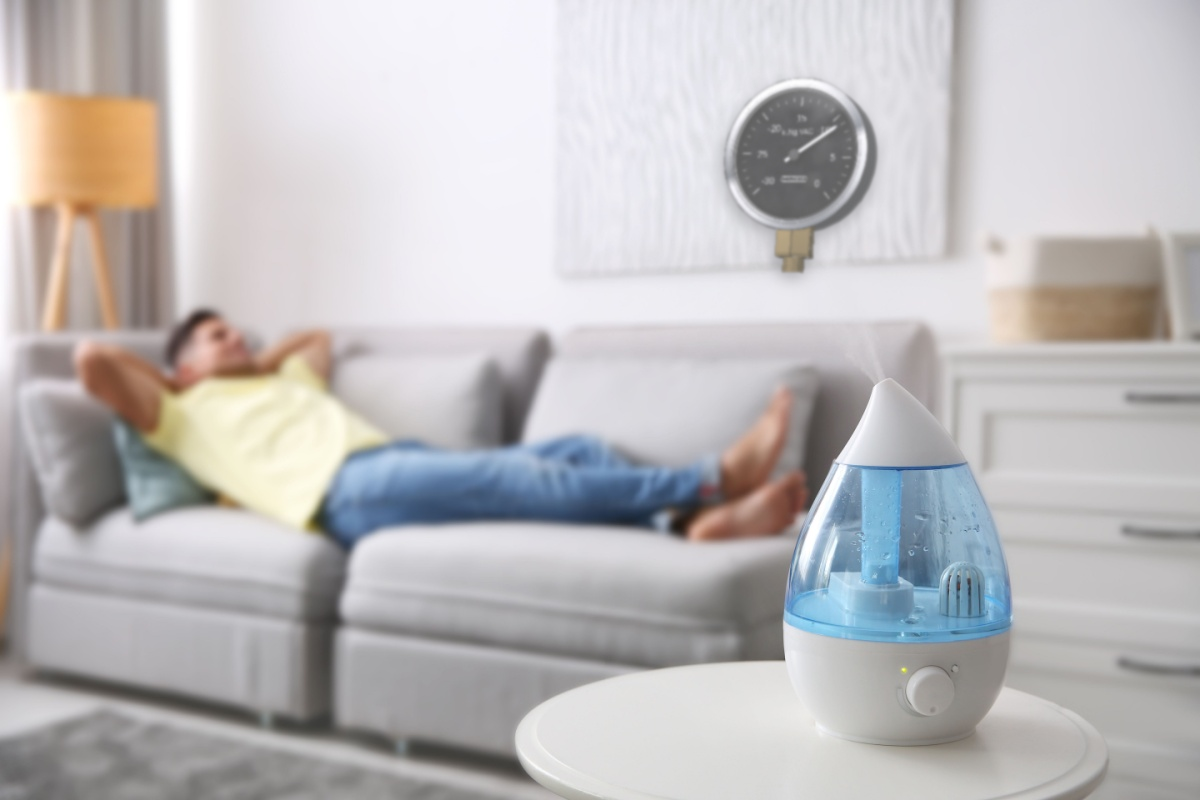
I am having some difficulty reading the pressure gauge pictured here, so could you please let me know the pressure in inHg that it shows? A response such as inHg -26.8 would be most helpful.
inHg -9
